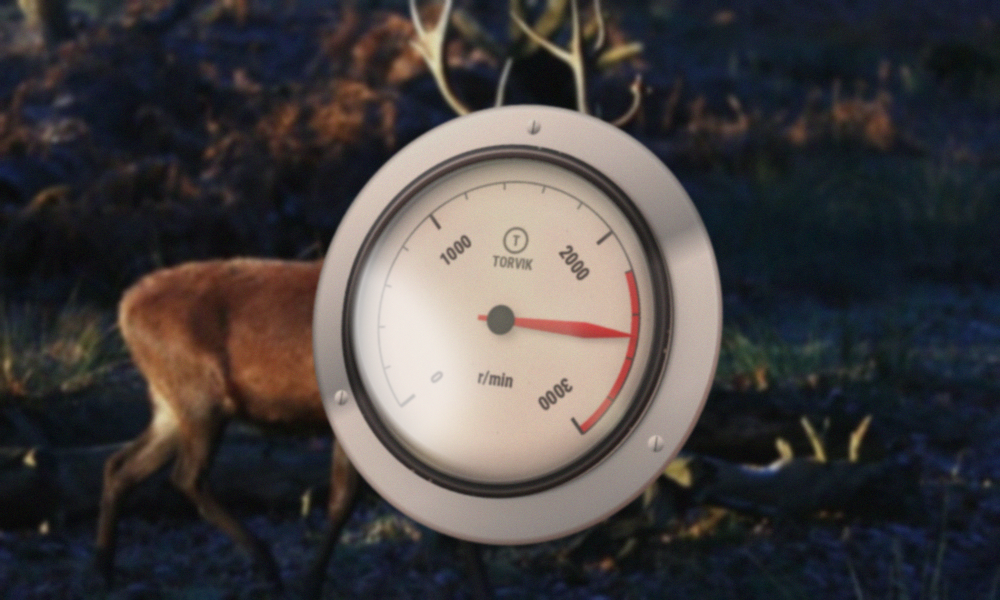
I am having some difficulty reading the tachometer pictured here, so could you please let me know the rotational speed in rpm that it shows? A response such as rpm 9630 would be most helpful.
rpm 2500
